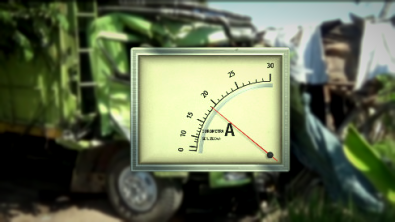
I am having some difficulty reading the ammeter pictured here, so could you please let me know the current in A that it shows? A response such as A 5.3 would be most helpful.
A 19
